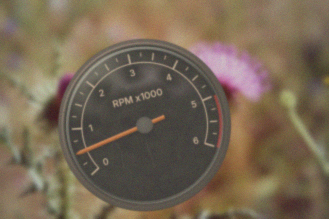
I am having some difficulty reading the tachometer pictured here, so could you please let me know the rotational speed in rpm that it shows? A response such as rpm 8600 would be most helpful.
rpm 500
